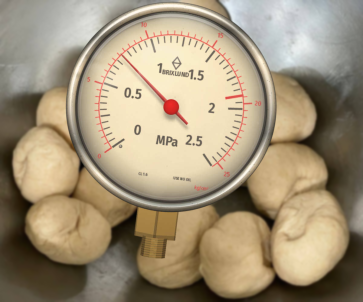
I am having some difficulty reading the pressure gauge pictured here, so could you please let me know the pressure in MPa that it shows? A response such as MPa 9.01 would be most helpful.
MPa 0.75
